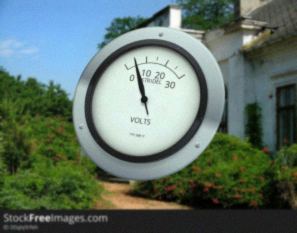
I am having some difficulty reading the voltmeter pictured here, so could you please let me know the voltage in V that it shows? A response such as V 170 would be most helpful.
V 5
